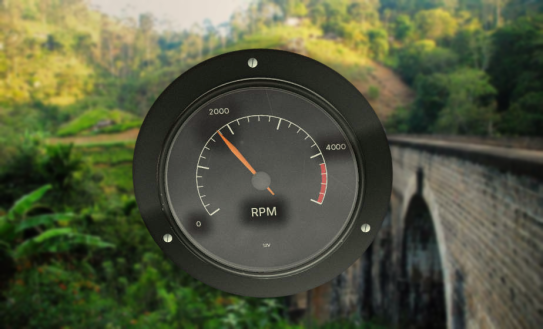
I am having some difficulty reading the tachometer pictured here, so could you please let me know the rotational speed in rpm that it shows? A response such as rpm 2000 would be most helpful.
rpm 1800
